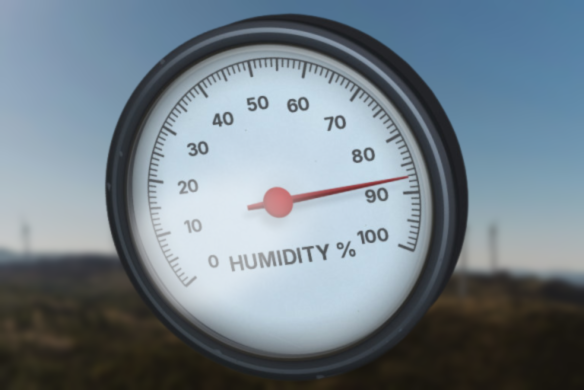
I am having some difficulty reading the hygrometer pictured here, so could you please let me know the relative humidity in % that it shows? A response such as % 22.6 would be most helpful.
% 87
